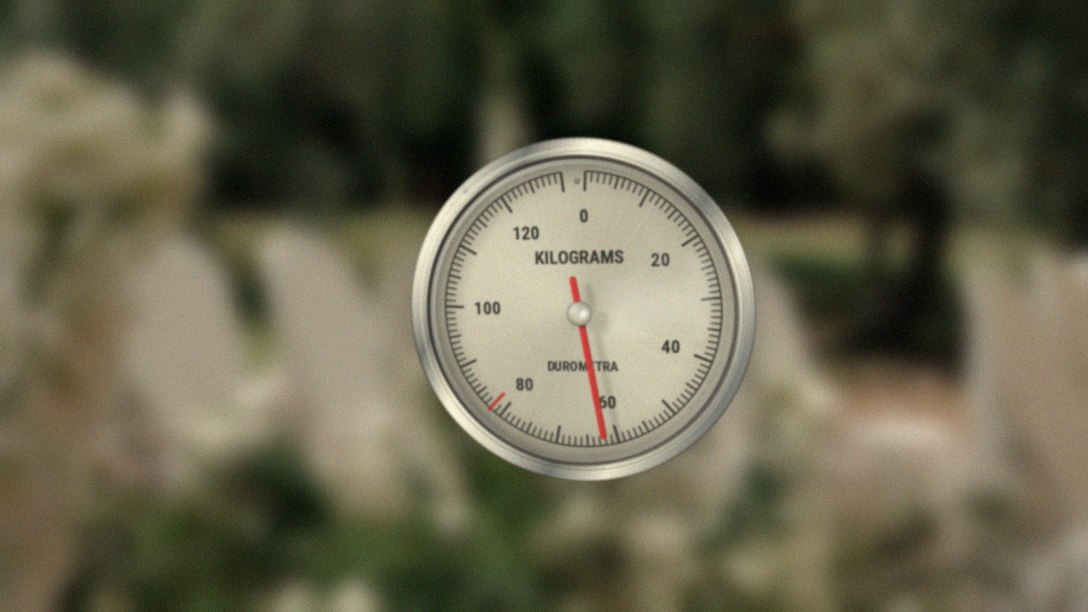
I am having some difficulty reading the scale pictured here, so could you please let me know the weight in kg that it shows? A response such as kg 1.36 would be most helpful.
kg 62
